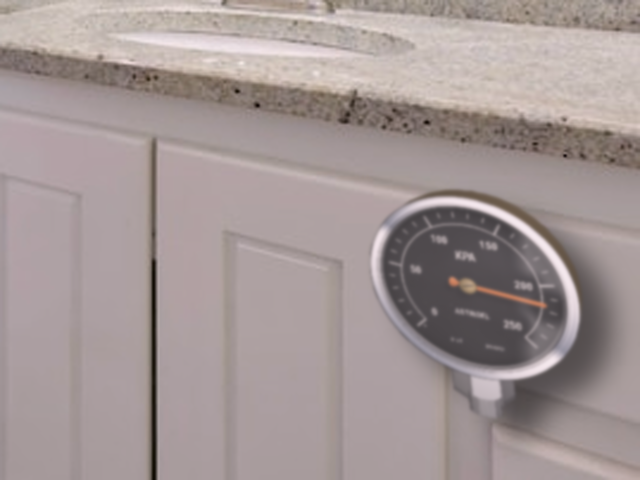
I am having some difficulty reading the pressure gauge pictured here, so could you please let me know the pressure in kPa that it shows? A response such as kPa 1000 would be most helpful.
kPa 215
